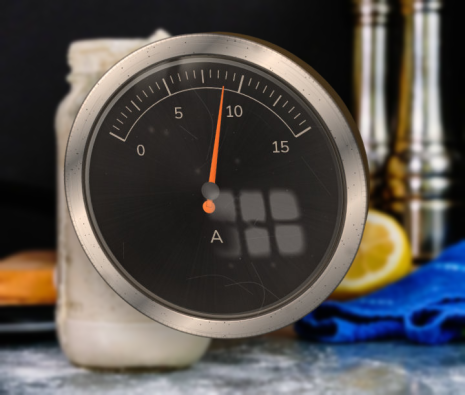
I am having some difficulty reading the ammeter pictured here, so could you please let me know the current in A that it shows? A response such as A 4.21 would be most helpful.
A 9
